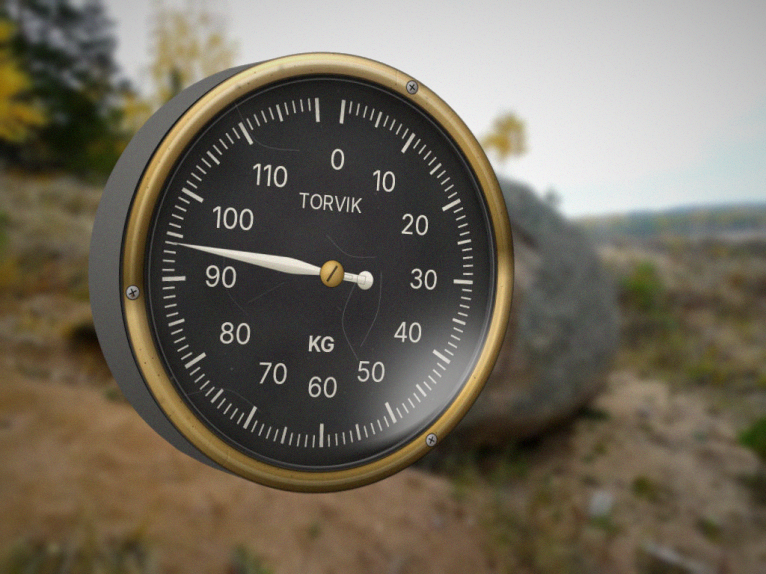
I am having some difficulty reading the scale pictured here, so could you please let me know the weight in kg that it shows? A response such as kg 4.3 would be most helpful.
kg 94
